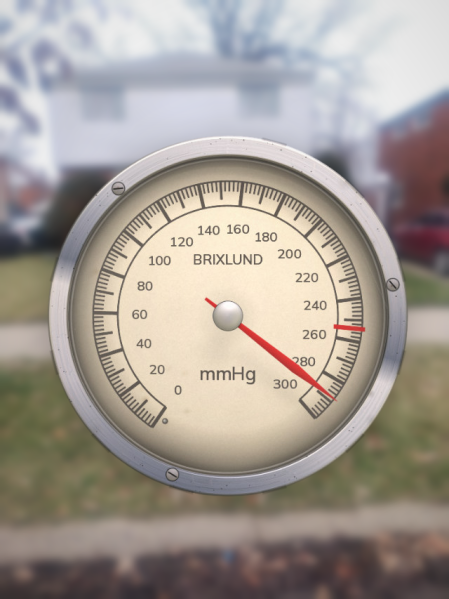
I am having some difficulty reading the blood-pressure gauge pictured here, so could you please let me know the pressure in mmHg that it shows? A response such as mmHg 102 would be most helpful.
mmHg 288
